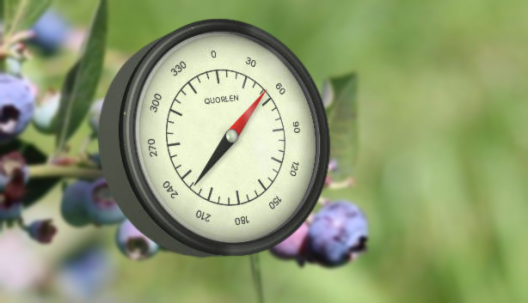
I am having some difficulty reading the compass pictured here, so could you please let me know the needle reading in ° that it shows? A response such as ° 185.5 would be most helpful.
° 50
